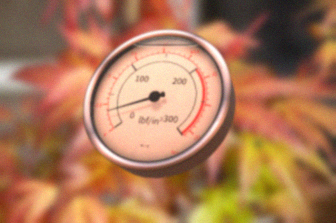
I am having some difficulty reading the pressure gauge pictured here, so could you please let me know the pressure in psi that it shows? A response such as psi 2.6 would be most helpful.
psi 25
